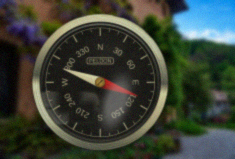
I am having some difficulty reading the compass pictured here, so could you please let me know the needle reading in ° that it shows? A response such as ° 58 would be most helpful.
° 110
